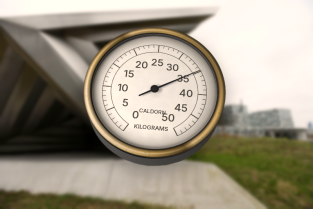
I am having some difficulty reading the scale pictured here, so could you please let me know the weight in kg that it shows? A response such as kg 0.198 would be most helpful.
kg 35
